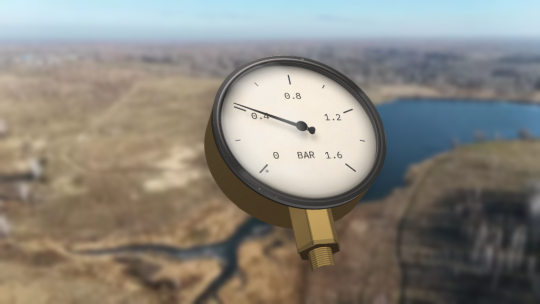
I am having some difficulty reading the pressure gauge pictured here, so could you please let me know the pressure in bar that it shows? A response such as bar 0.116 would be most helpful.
bar 0.4
